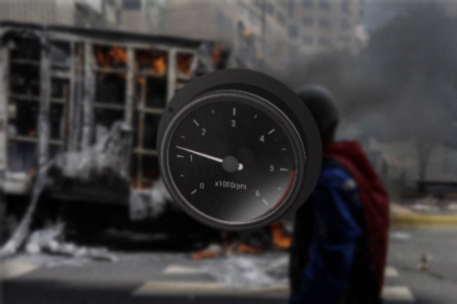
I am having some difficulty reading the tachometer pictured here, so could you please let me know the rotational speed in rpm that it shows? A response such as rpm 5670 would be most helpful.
rpm 1250
